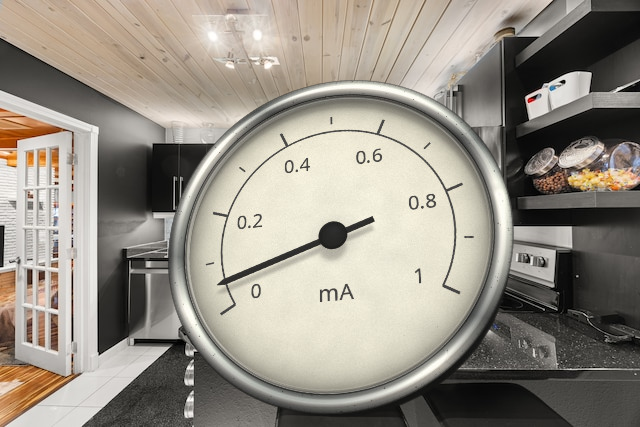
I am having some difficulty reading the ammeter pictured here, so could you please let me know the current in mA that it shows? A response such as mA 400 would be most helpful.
mA 0.05
